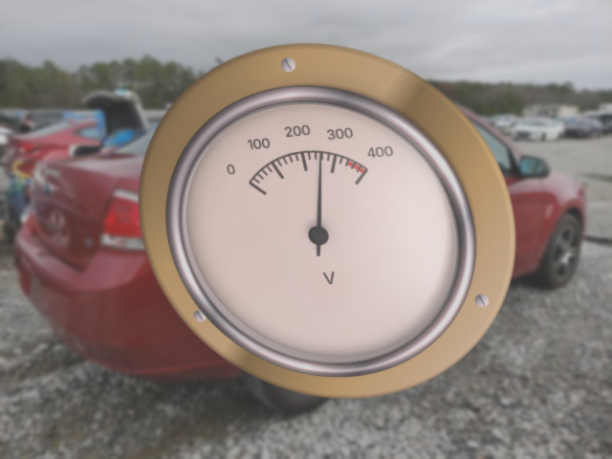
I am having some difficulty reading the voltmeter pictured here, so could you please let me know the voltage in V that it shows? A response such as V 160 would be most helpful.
V 260
